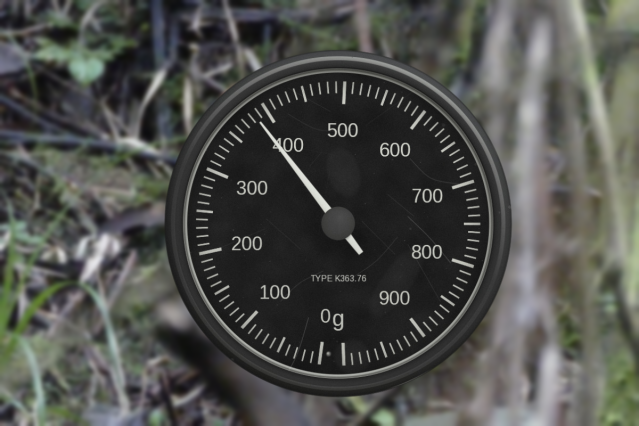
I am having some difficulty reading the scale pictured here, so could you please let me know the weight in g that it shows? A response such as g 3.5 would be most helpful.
g 385
